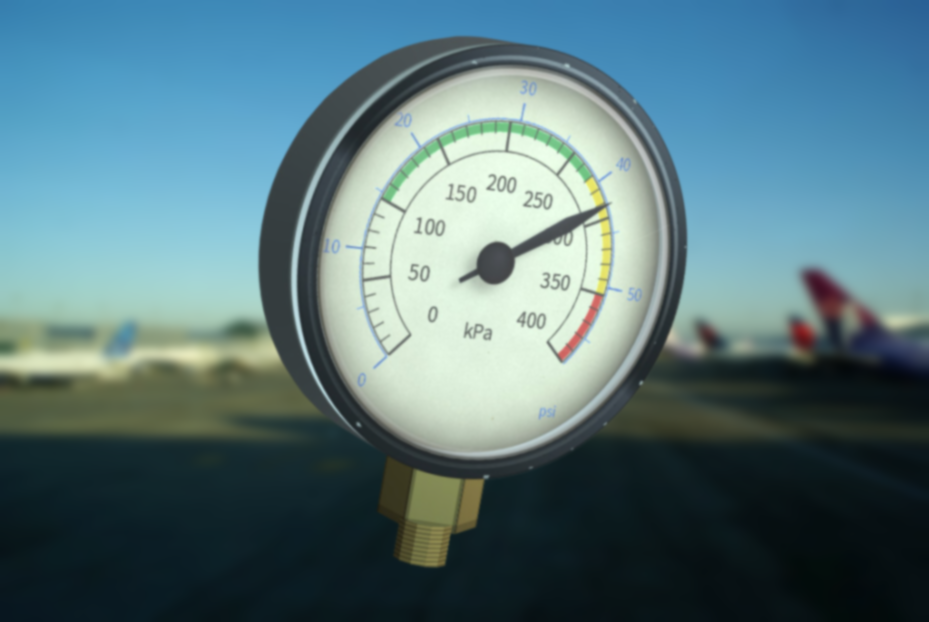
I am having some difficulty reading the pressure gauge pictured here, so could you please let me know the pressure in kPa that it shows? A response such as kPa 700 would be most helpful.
kPa 290
